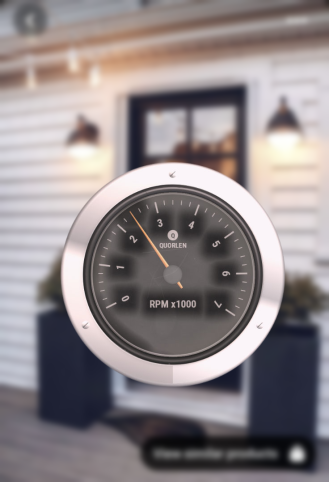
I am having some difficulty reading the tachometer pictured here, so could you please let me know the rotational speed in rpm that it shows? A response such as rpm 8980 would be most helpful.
rpm 2400
